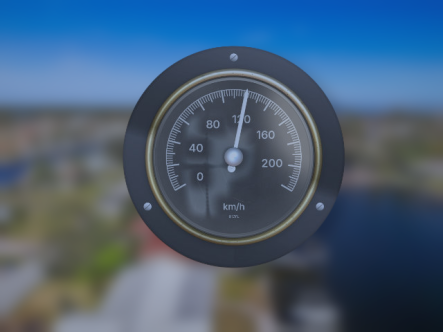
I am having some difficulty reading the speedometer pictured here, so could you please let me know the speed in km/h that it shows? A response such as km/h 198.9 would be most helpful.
km/h 120
